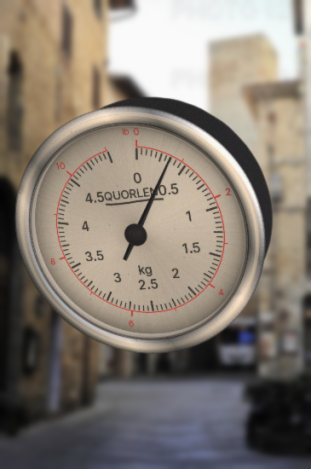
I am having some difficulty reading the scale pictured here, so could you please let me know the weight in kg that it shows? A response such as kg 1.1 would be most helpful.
kg 0.35
